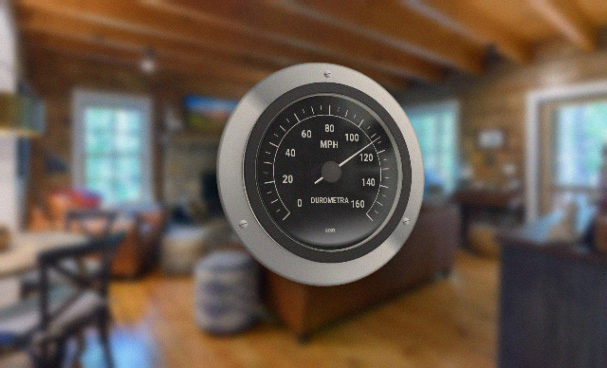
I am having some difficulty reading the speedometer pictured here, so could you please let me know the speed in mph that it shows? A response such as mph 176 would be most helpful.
mph 112.5
